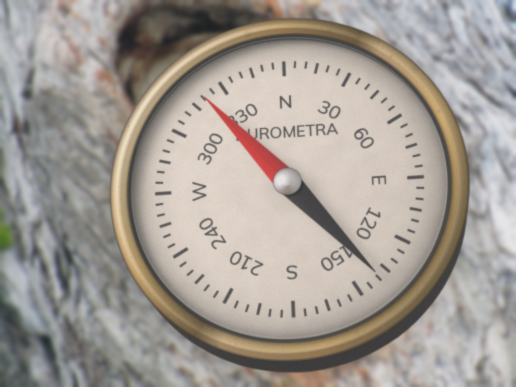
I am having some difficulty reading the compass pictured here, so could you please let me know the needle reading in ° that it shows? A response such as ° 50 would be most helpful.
° 320
